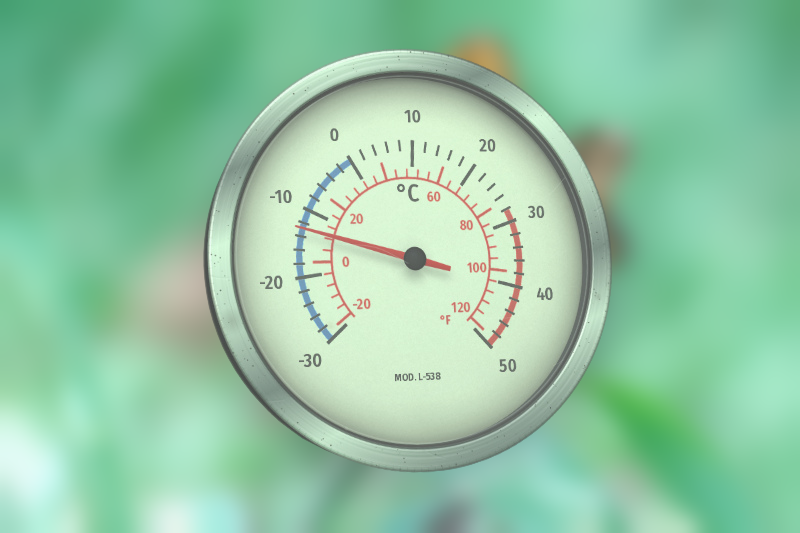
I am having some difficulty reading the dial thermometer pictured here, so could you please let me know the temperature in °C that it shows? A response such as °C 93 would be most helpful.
°C -13
